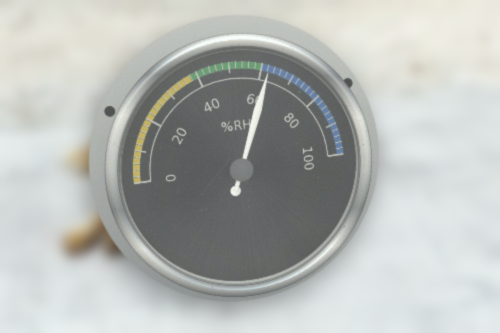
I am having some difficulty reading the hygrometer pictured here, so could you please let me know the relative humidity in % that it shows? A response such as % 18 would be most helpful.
% 62
